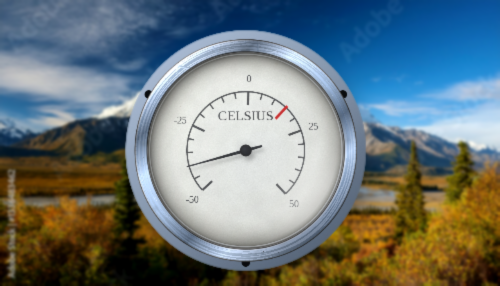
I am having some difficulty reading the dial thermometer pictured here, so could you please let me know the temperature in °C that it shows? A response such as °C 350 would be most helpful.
°C -40
